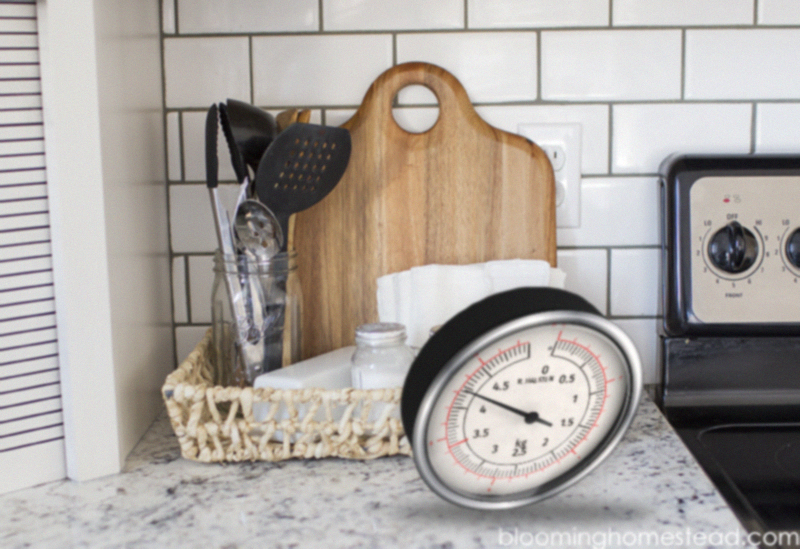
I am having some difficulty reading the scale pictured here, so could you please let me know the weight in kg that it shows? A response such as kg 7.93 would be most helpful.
kg 4.25
